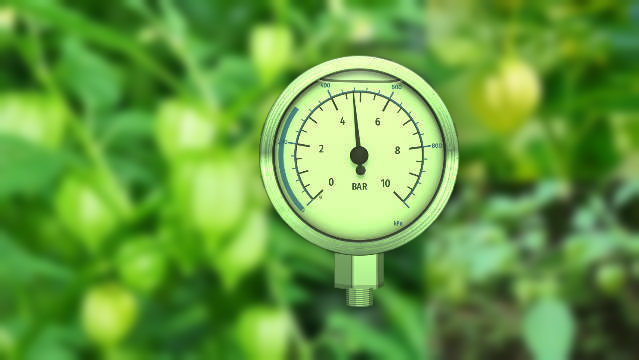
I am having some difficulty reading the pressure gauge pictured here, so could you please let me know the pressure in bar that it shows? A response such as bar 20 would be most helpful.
bar 4.75
